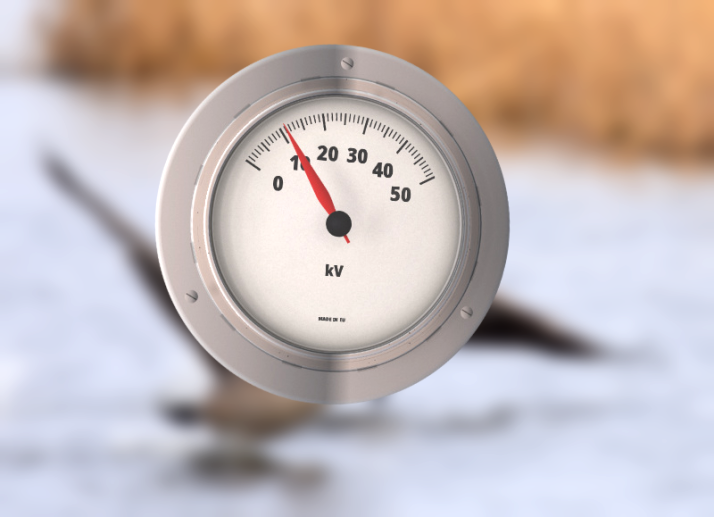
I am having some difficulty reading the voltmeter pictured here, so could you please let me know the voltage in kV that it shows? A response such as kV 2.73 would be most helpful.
kV 11
